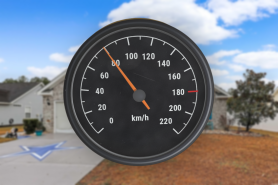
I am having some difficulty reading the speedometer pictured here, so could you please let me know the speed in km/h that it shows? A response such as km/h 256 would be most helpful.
km/h 80
